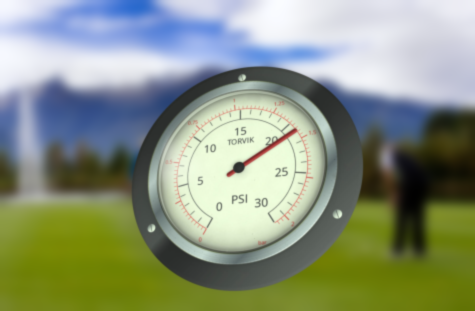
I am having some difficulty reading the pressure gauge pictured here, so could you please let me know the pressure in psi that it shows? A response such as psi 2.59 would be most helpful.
psi 21
